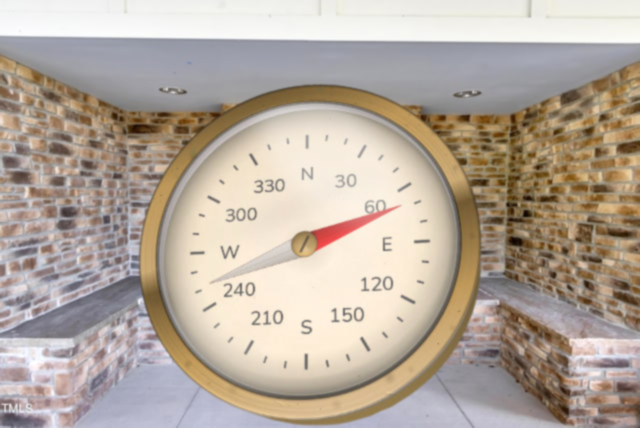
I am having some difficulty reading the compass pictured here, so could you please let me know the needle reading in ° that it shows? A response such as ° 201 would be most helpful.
° 70
